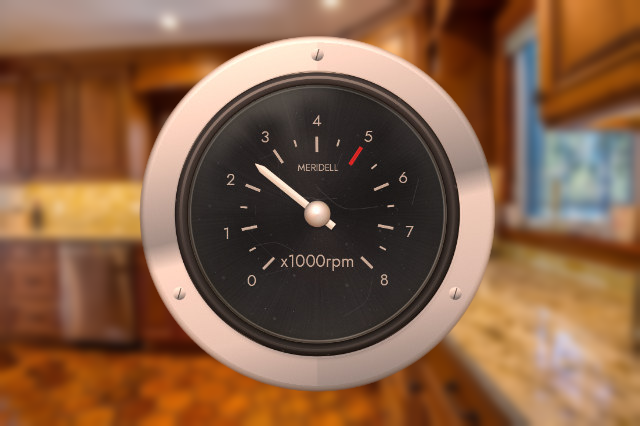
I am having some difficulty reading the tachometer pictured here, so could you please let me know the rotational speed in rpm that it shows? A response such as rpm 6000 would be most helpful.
rpm 2500
